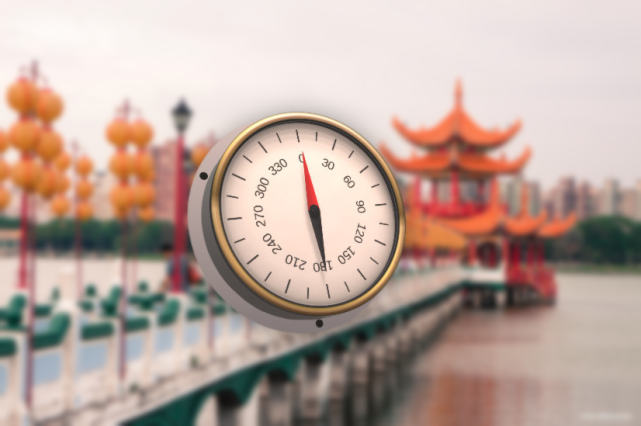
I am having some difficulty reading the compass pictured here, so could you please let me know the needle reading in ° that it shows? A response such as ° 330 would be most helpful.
° 0
